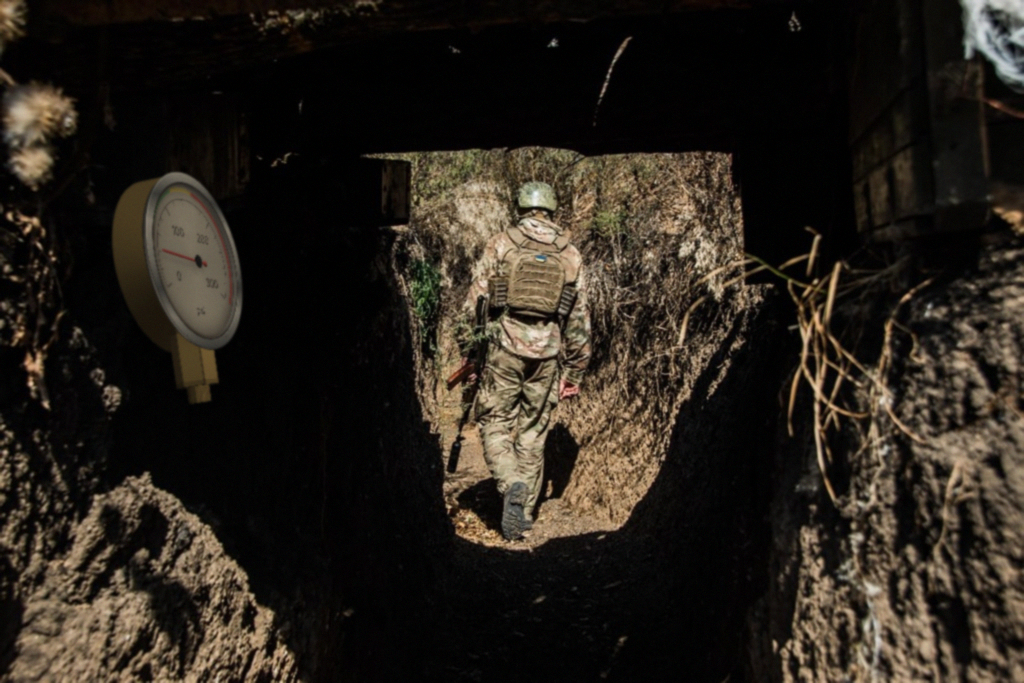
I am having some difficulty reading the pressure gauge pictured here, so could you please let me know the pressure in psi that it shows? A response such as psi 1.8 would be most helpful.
psi 40
